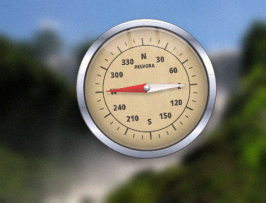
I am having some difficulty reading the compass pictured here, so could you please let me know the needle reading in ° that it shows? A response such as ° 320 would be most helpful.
° 270
